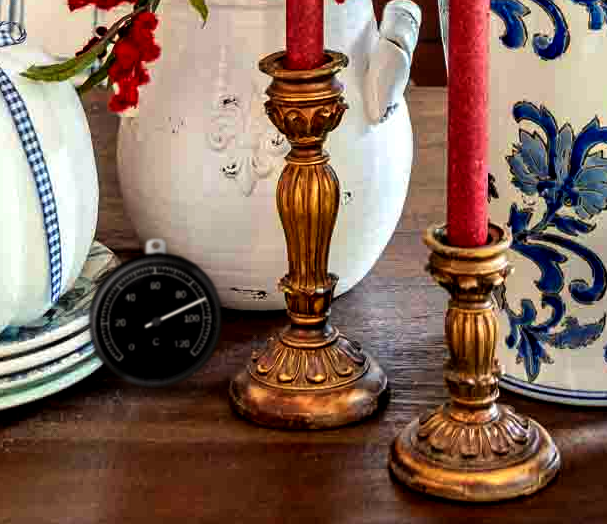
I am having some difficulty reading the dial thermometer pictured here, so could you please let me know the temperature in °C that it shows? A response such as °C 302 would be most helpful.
°C 90
